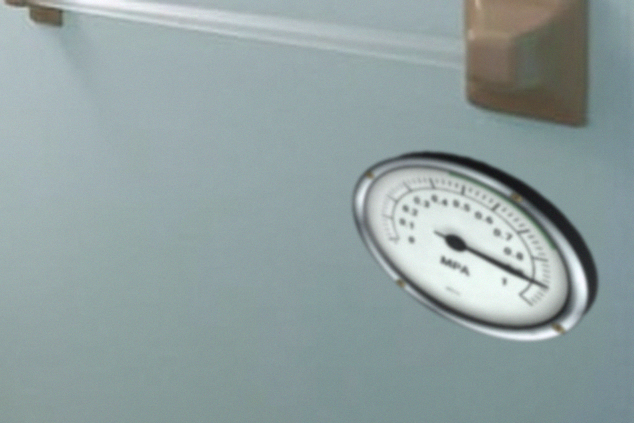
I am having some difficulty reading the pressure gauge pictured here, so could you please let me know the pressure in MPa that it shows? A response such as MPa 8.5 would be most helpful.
MPa 0.9
